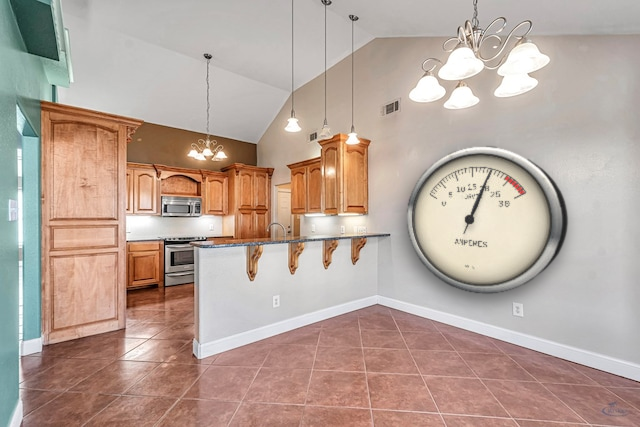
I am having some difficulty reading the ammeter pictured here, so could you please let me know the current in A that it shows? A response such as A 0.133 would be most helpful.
A 20
